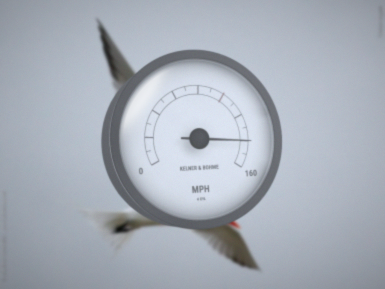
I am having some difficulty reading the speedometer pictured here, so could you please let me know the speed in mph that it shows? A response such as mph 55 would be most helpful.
mph 140
